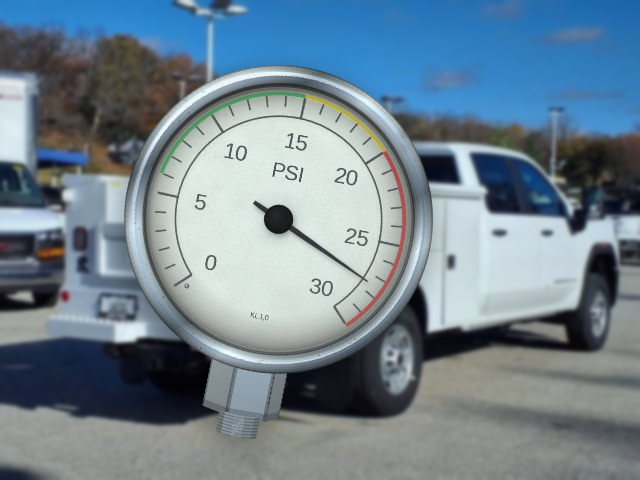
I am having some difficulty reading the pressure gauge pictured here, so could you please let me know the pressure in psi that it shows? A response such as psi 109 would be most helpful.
psi 27.5
